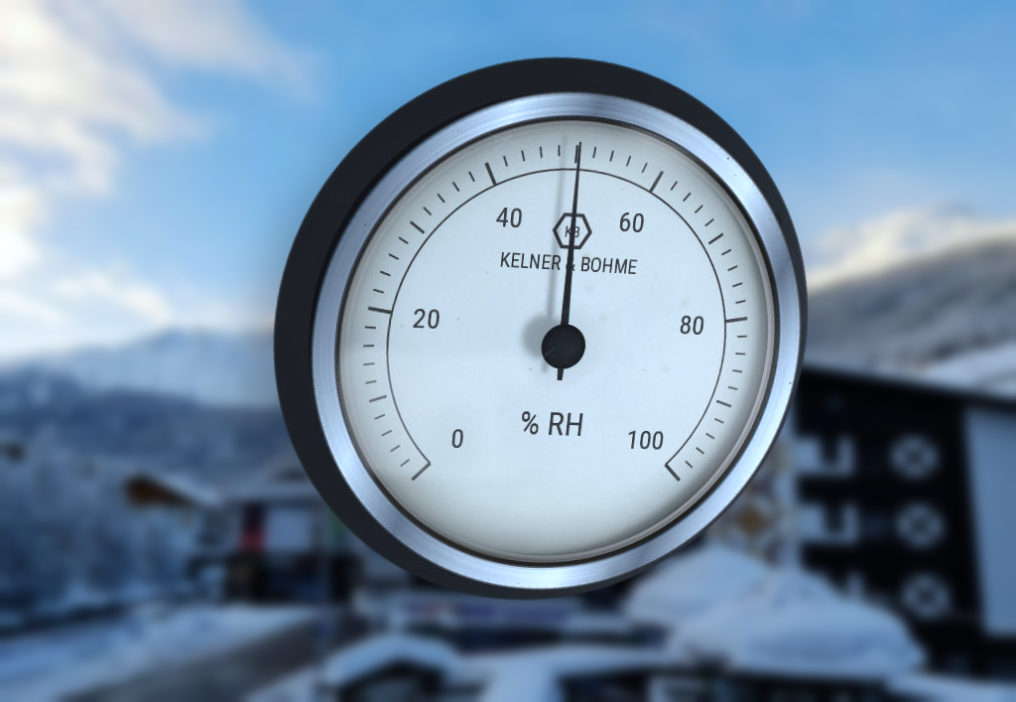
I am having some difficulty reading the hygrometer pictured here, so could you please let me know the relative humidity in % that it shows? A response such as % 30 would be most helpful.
% 50
